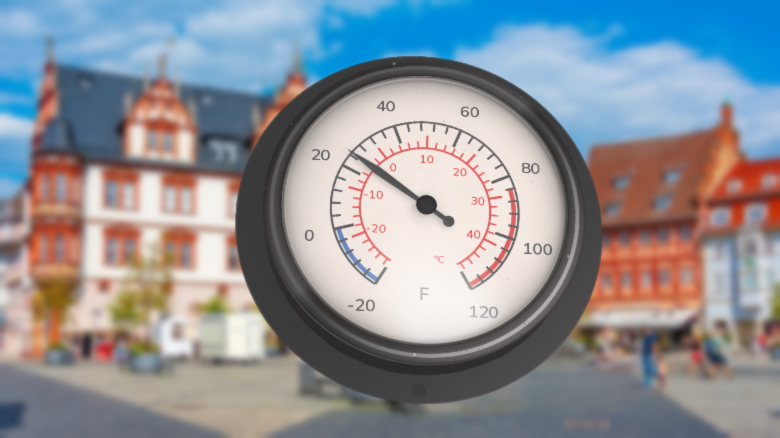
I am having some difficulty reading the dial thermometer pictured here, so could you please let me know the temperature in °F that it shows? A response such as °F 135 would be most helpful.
°F 24
